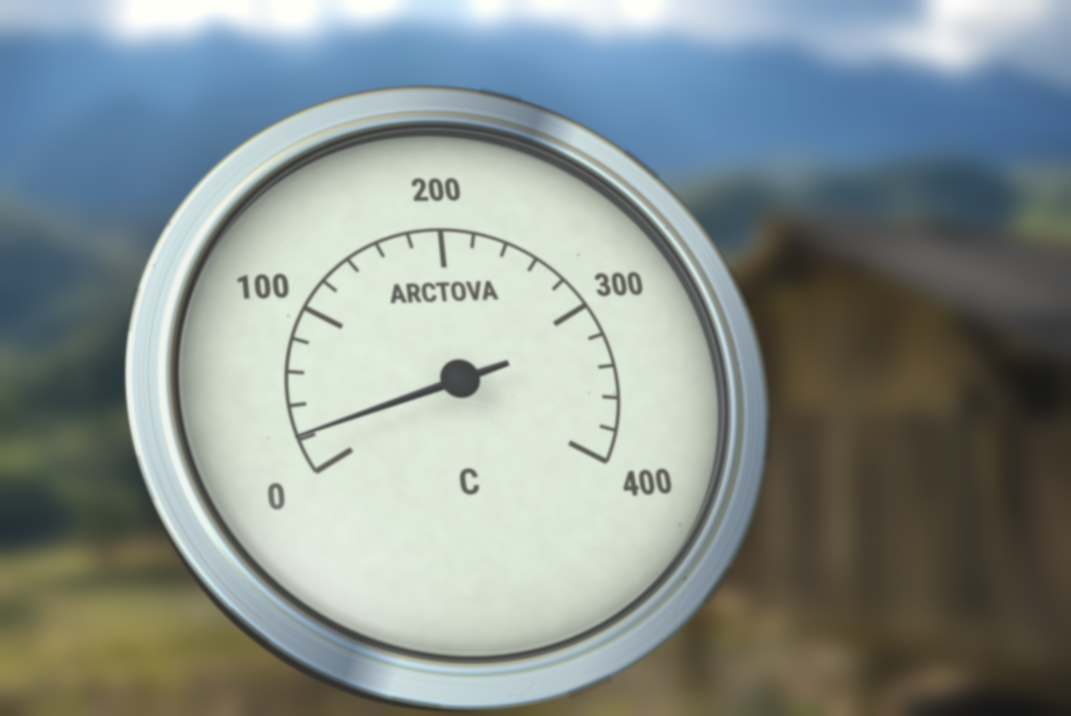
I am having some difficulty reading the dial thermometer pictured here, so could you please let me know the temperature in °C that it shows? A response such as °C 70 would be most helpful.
°C 20
